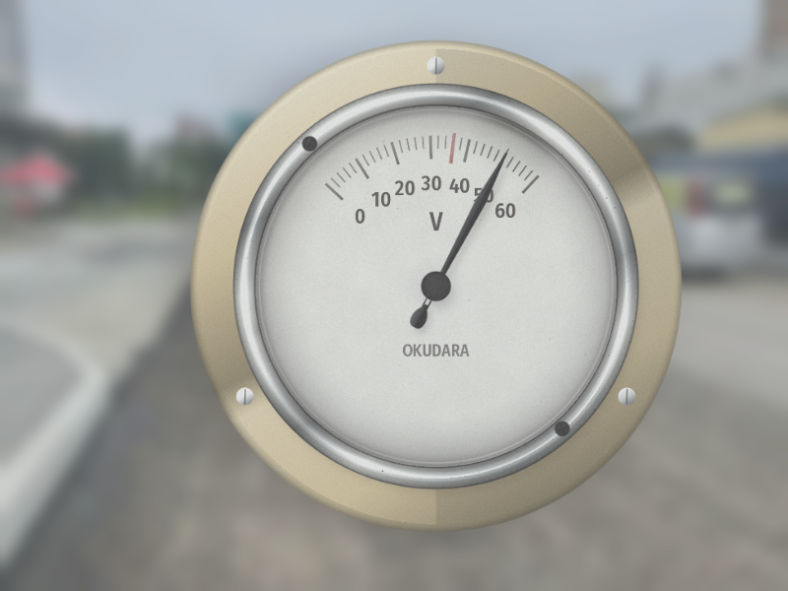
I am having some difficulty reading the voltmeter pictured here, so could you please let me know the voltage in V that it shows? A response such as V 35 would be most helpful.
V 50
